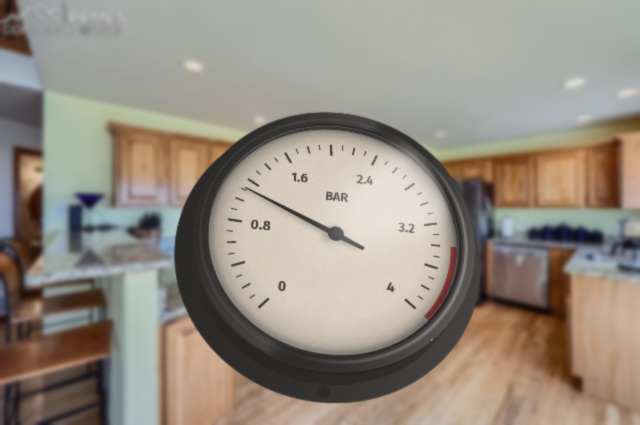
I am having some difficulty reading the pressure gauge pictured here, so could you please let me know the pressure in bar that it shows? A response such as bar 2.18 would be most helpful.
bar 1.1
